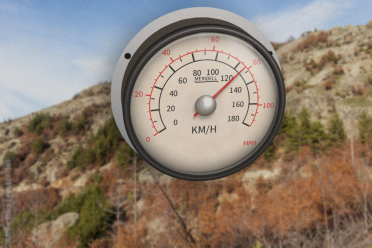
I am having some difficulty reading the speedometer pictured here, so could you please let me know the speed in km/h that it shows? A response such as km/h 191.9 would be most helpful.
km/h 125
